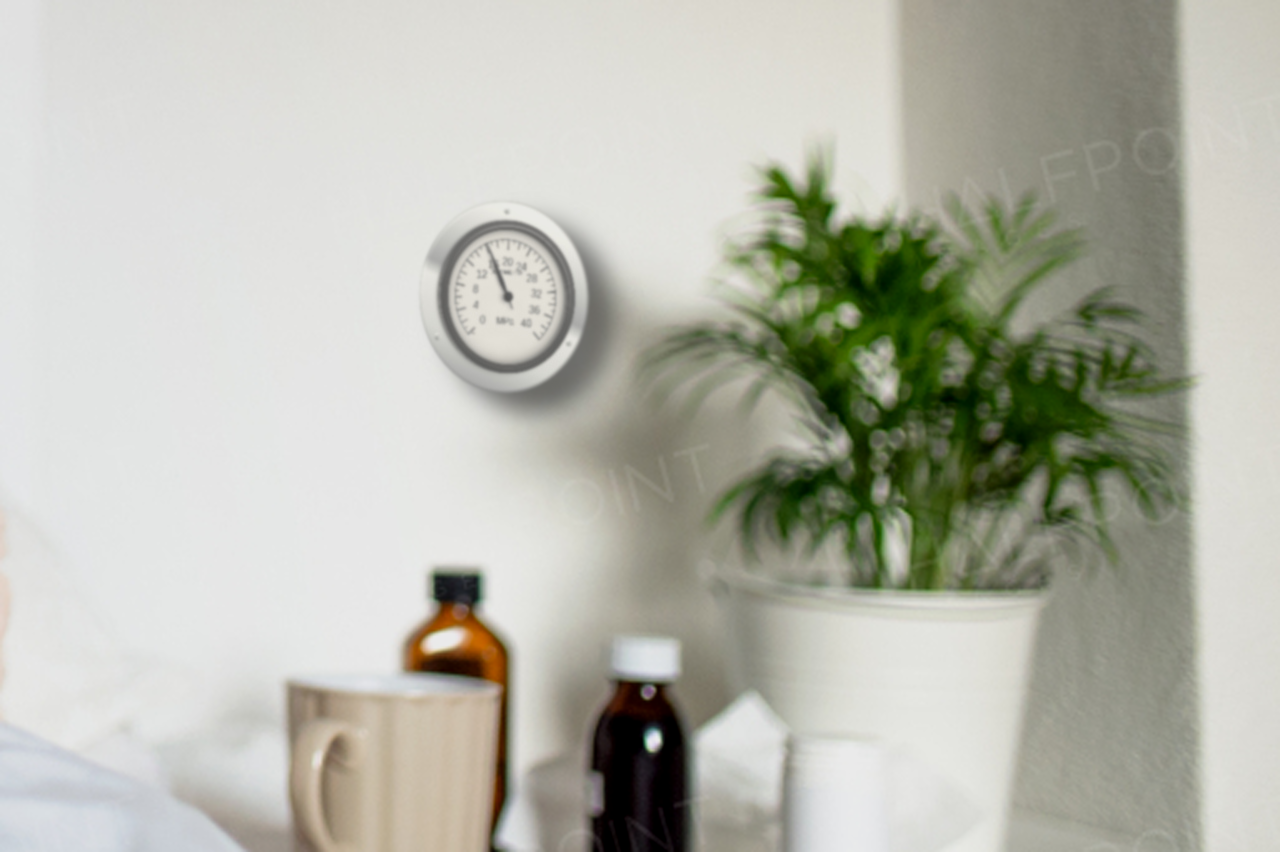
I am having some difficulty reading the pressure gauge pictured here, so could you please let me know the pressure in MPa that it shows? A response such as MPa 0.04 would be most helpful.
MPa 16
